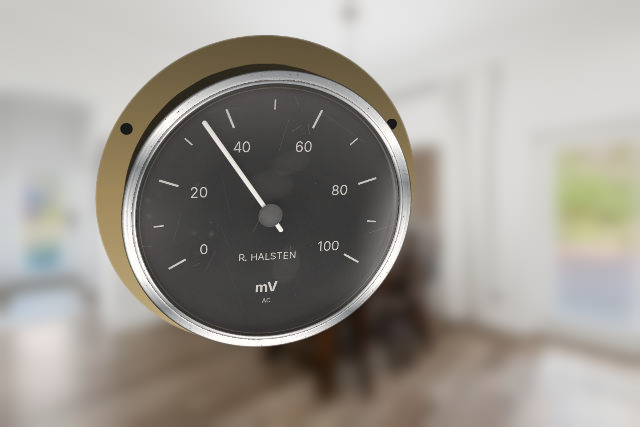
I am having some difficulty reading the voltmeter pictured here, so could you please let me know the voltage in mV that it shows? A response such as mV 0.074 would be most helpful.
mV 35
